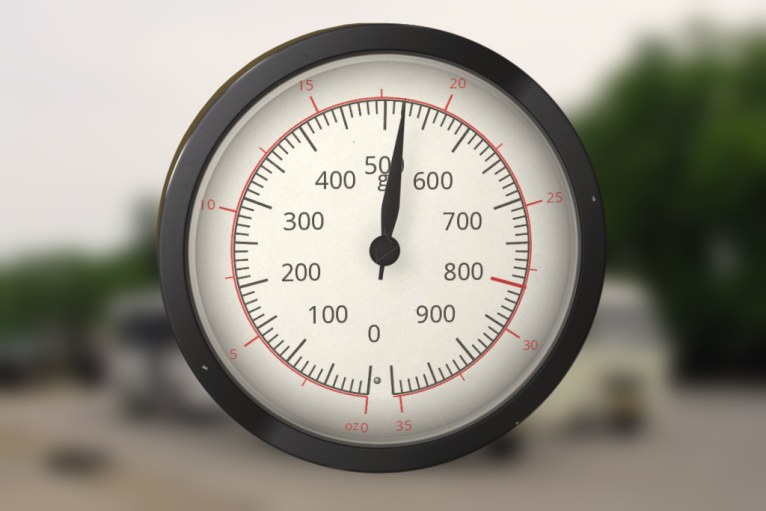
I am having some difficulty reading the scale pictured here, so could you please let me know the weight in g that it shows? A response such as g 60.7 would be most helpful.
g 520
